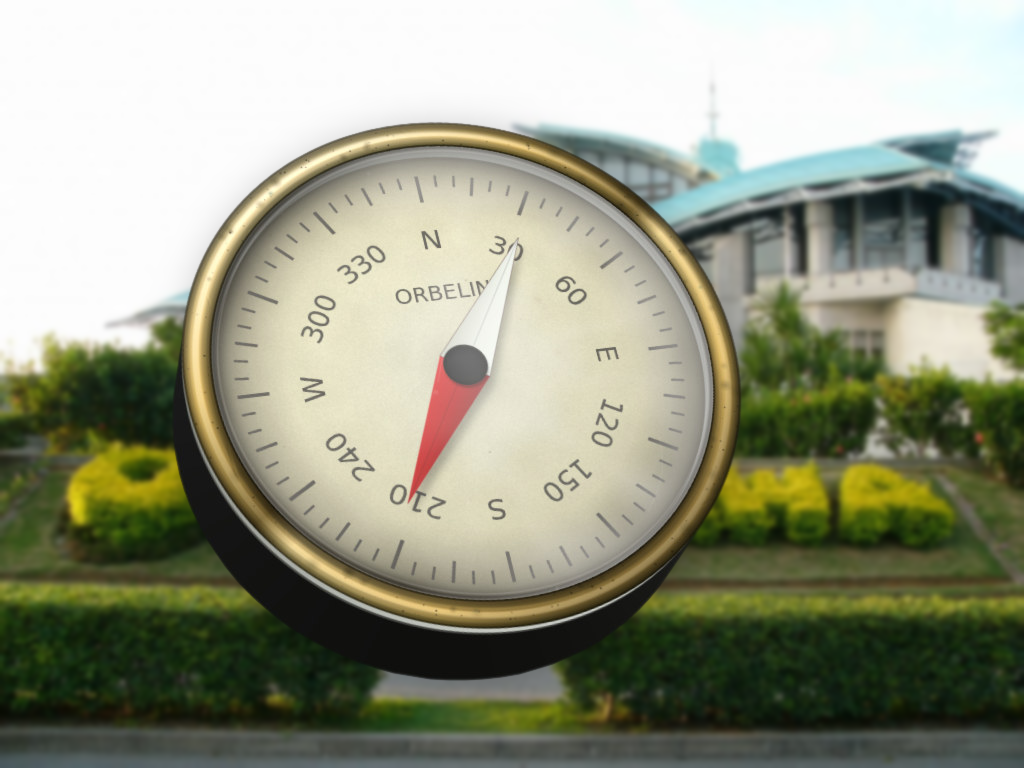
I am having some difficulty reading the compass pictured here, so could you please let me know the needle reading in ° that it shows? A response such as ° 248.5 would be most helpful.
° 212.5
